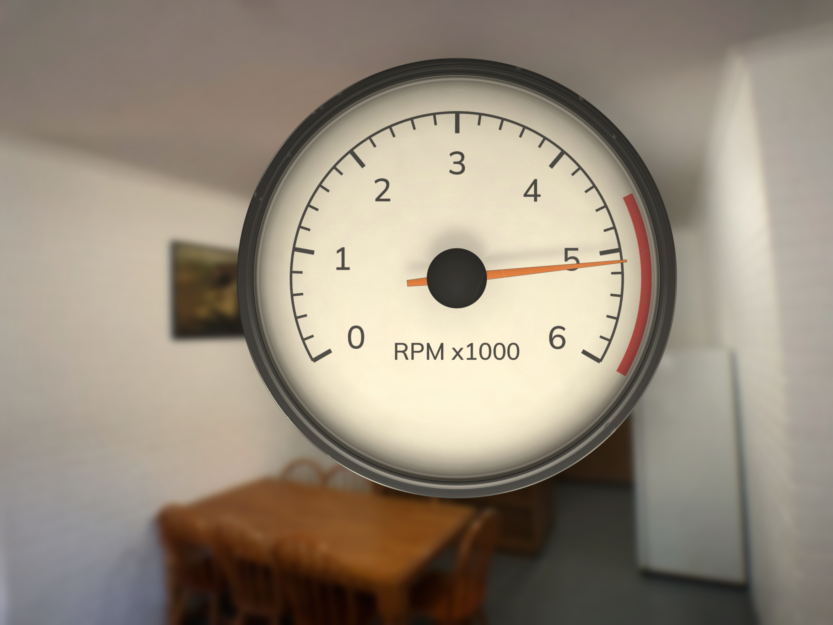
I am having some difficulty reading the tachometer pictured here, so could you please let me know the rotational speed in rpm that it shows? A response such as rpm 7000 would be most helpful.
rpm 5100
